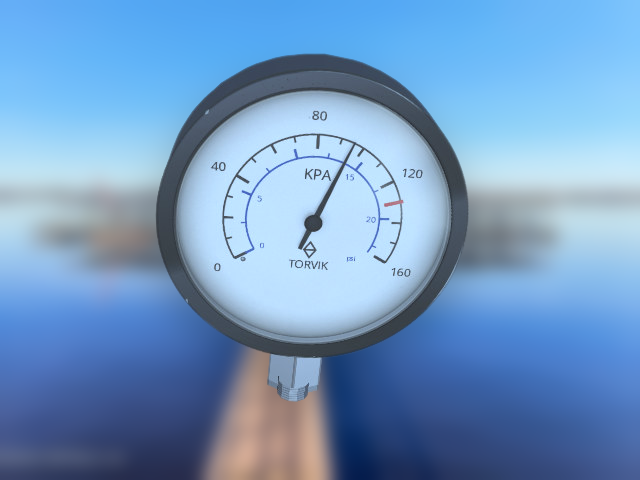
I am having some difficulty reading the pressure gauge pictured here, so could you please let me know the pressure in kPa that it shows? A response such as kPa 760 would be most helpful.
kPa 95
